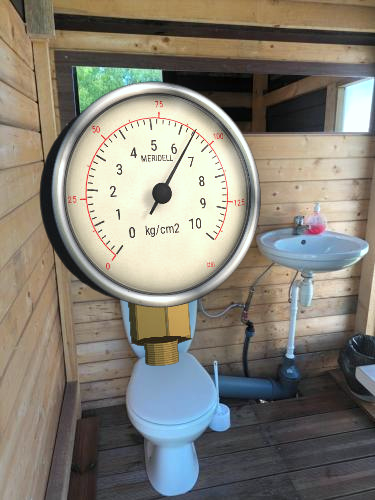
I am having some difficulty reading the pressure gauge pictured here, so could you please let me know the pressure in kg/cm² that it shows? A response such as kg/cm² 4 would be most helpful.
kg/cm² 6.4
